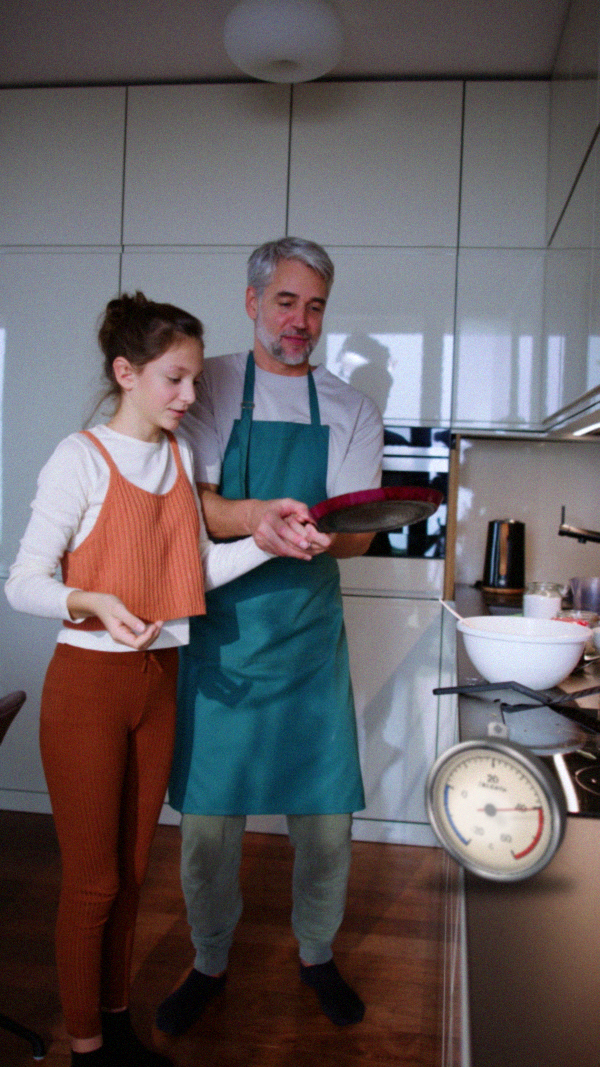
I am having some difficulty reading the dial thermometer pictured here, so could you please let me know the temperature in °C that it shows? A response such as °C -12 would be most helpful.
°C 40
